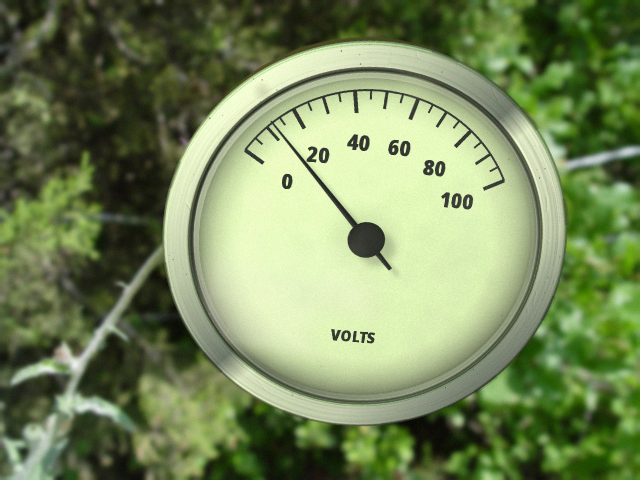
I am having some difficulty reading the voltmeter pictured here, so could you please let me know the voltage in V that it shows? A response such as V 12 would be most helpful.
V 12.5
